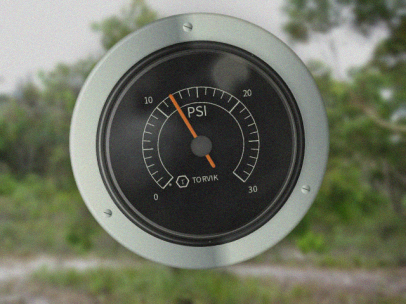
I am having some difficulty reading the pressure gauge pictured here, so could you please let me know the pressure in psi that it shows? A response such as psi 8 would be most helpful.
psi 12
